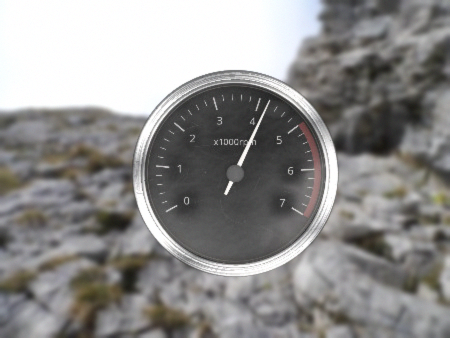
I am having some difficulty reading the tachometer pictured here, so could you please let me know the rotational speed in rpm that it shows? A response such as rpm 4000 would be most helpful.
rpm 4200
